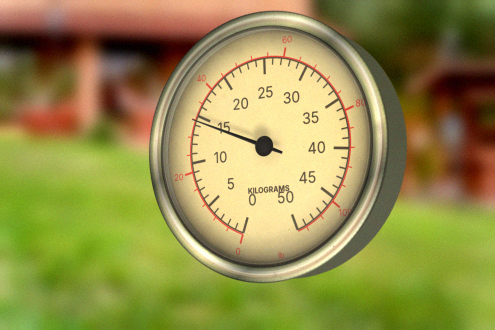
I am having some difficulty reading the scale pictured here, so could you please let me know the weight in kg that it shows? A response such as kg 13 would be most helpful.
kg 14.5
